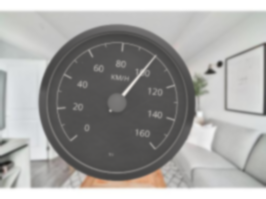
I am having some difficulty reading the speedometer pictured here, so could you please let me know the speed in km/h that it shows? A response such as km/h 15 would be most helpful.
km/h 100
